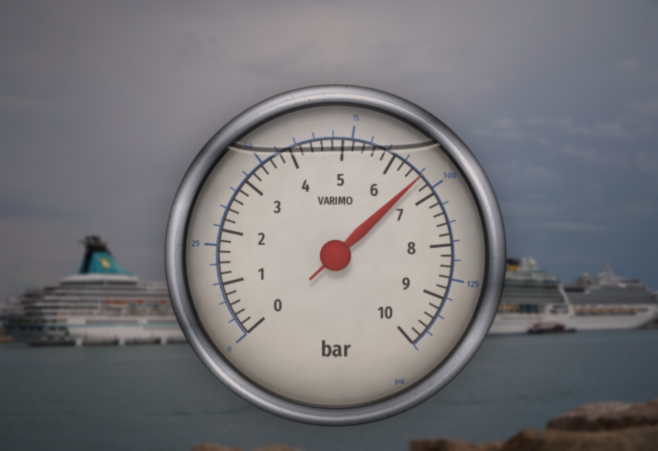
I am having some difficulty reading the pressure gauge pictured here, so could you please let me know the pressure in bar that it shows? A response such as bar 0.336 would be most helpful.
bar 6.6
